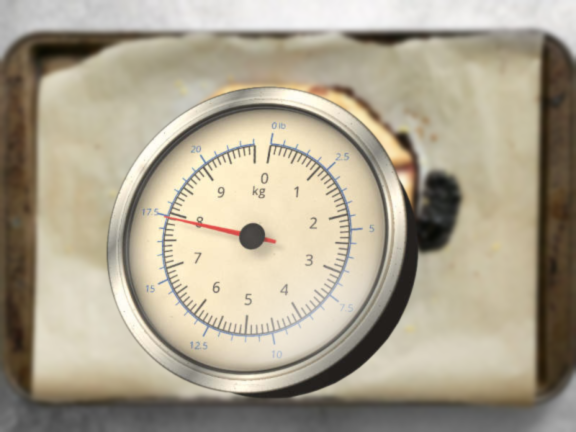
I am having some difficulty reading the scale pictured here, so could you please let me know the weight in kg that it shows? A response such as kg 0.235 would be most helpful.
kg 7.9
